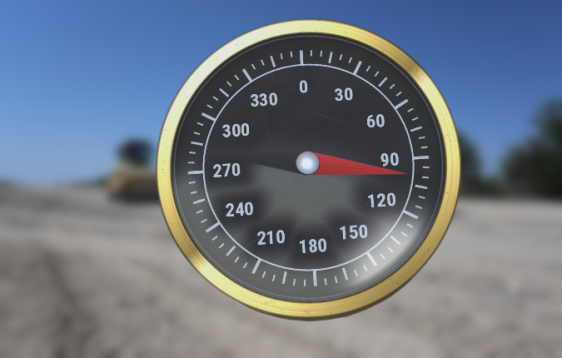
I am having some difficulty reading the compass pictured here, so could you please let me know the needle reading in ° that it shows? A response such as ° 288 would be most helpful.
° 100
